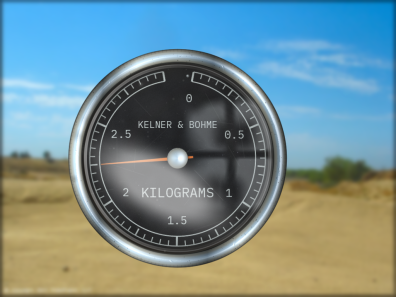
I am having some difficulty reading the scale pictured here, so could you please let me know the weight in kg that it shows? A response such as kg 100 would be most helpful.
kg 2.25
